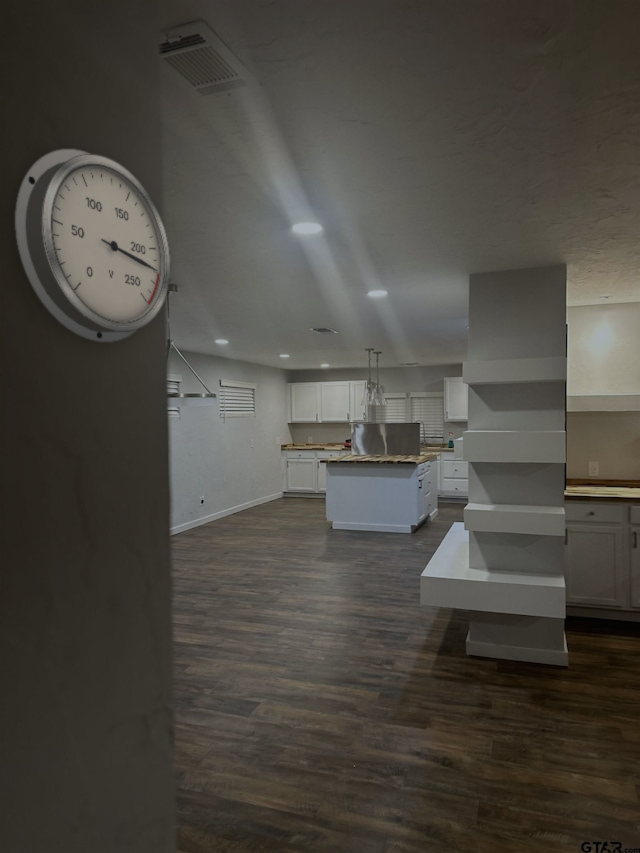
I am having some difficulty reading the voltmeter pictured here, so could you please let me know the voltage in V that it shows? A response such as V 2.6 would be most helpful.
V 220
